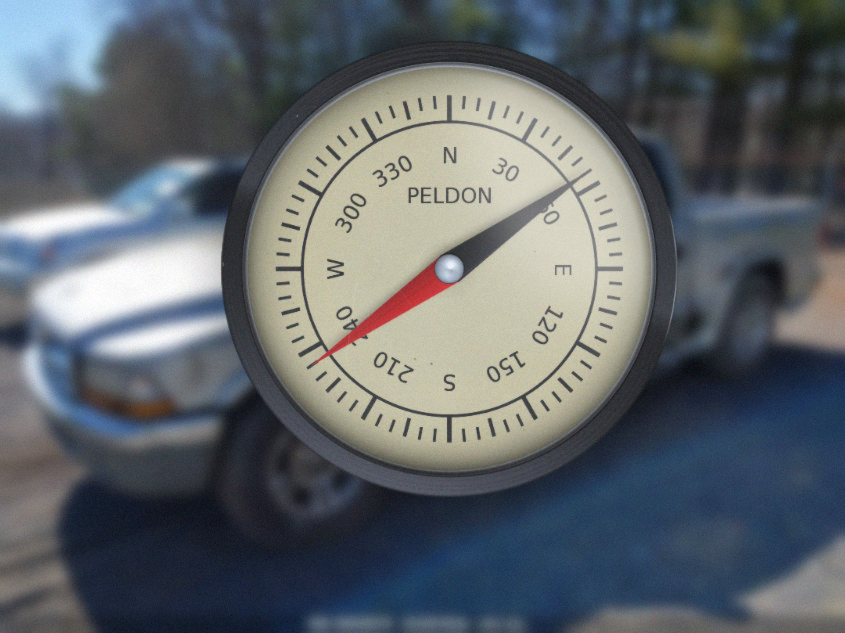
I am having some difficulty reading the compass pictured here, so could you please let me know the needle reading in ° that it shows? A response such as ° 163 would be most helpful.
° 235
